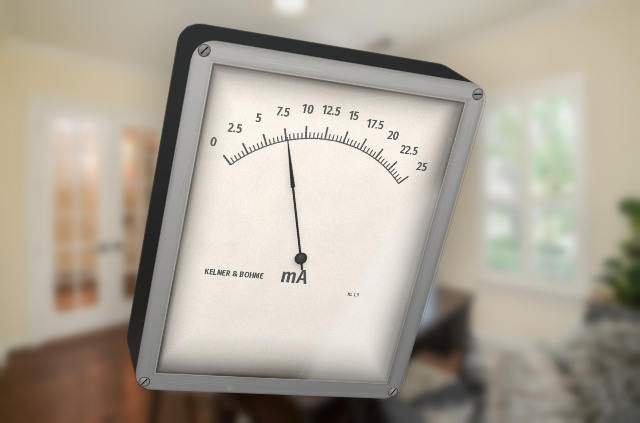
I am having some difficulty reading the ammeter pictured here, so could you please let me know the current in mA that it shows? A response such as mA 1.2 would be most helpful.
mA 7.5
